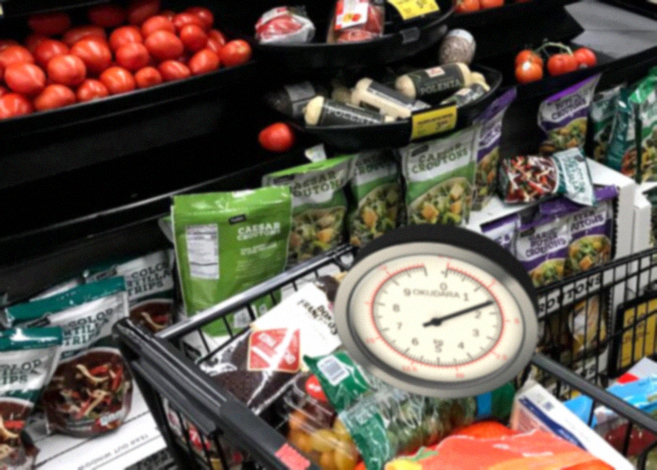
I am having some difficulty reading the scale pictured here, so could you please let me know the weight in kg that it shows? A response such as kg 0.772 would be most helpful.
kg 1.5
